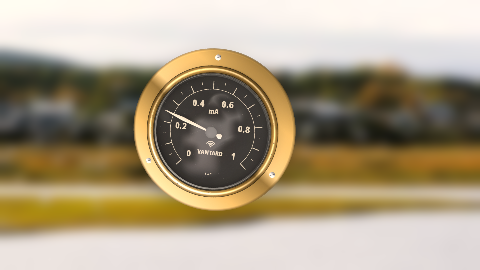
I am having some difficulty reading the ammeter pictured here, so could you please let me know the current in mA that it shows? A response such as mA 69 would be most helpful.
mA 0.25
